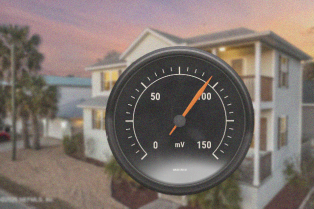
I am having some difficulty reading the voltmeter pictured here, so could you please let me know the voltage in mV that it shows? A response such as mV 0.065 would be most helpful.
mV 95
